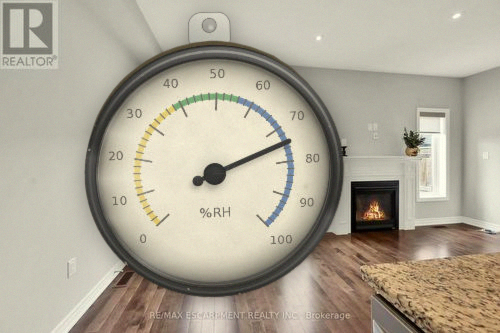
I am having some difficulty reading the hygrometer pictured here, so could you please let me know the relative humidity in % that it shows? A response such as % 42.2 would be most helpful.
% 74
